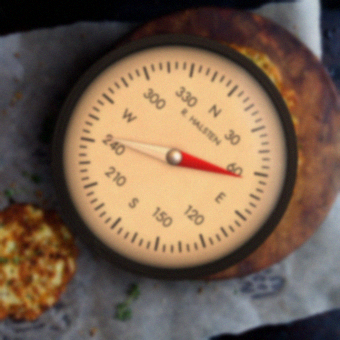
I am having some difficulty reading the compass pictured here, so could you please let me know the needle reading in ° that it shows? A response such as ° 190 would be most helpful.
° 65
